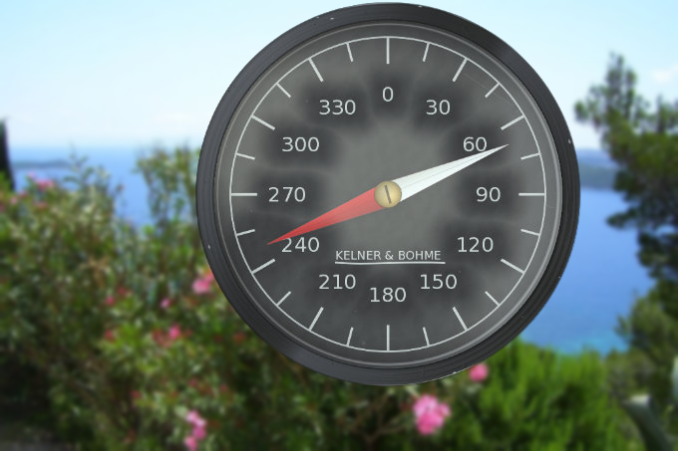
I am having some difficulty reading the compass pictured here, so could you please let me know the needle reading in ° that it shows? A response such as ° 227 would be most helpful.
° 247.5
